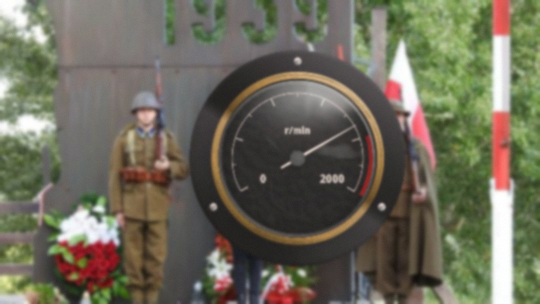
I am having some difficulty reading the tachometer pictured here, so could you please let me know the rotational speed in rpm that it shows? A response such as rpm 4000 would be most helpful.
rpm 1500
